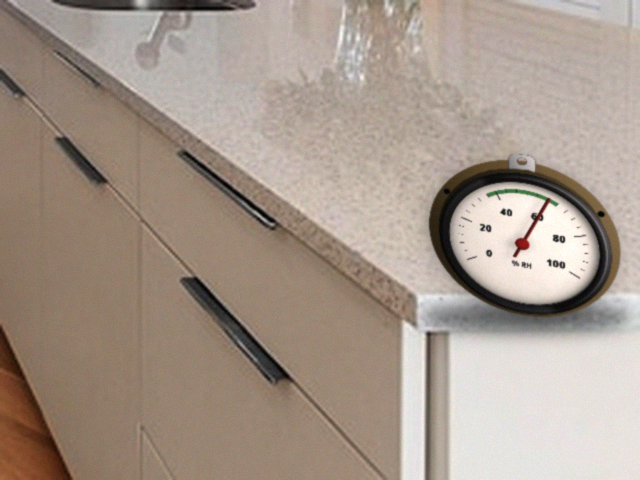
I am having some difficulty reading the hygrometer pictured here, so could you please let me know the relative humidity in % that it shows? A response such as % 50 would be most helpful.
% 60
